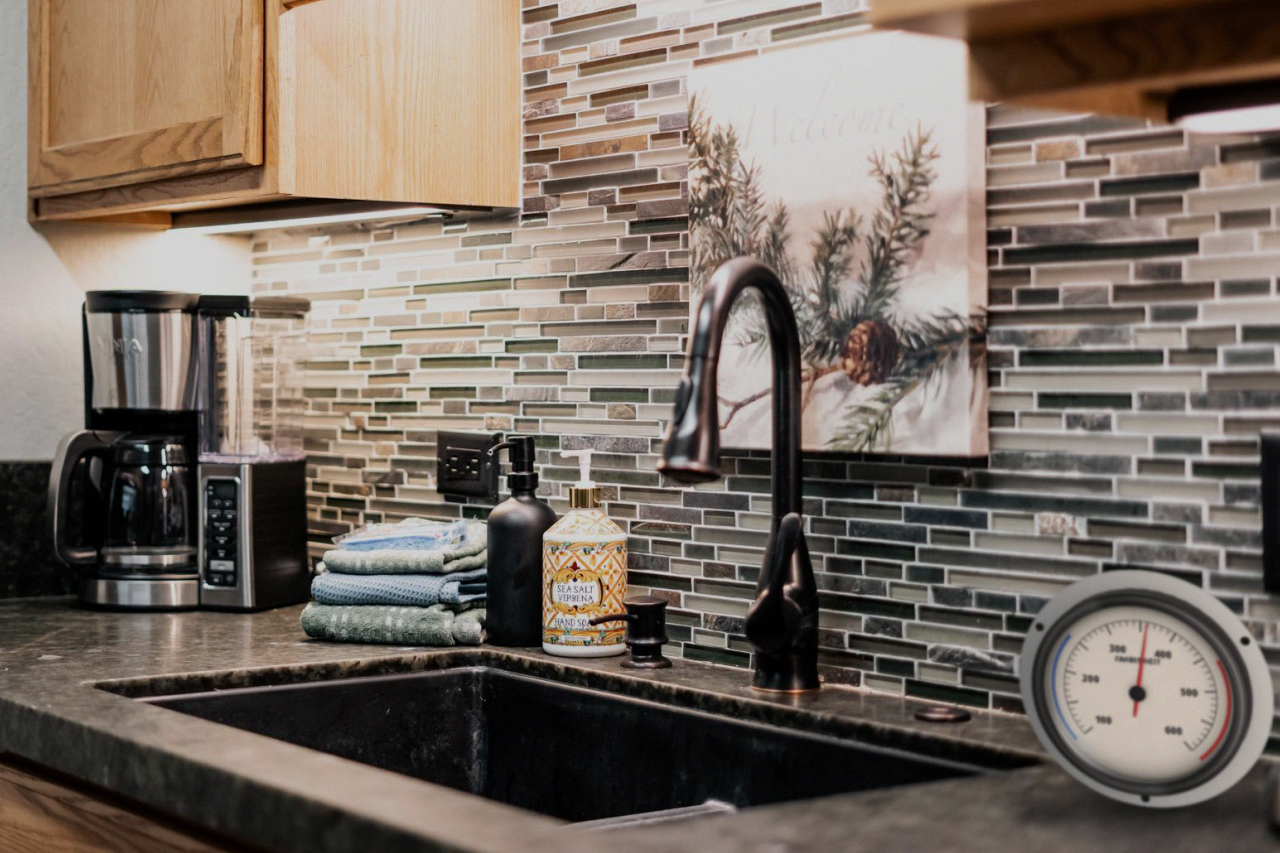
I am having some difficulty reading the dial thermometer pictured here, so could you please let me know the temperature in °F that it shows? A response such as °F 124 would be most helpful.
°F 360
